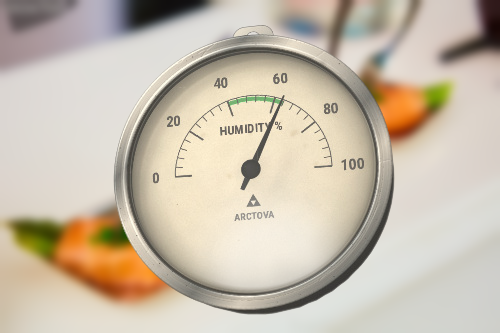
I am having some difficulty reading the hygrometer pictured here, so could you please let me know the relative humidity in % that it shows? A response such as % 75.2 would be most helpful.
% 64
